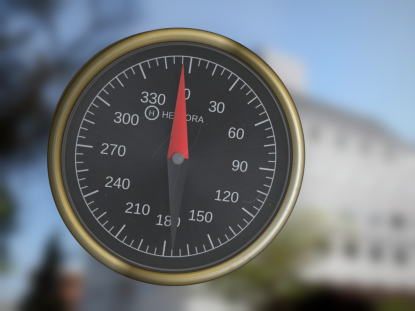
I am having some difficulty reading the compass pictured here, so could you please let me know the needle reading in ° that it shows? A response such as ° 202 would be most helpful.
° 355
